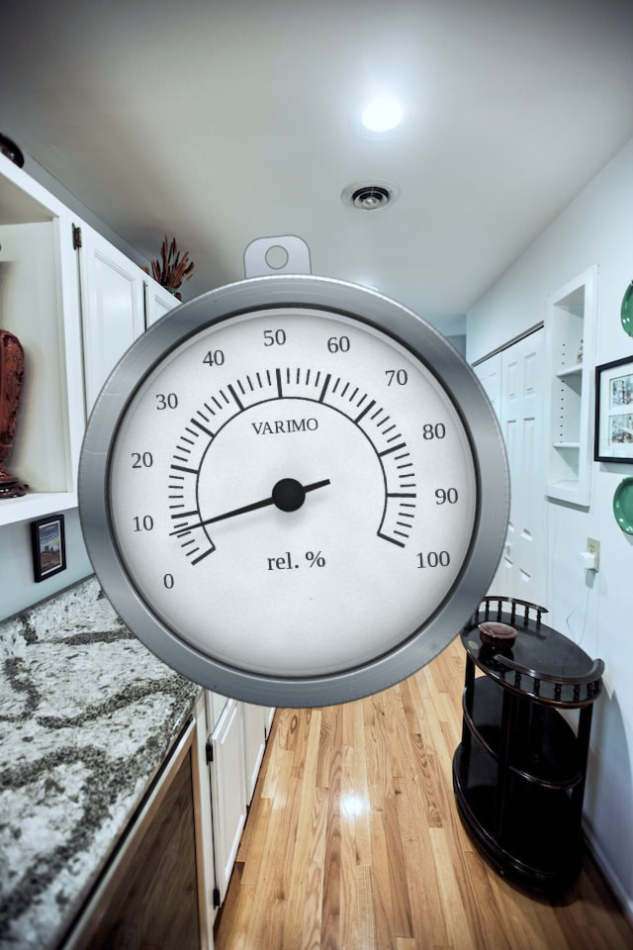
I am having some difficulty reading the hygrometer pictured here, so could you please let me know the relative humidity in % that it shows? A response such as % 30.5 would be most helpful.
% 7
